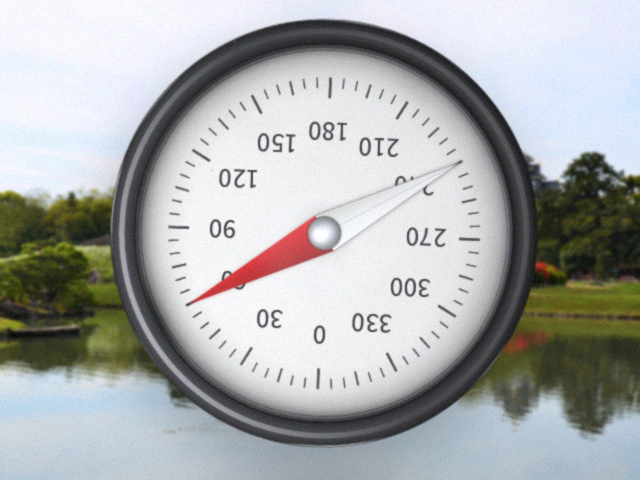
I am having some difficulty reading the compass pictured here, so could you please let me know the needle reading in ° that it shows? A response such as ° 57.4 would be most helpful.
° 60
